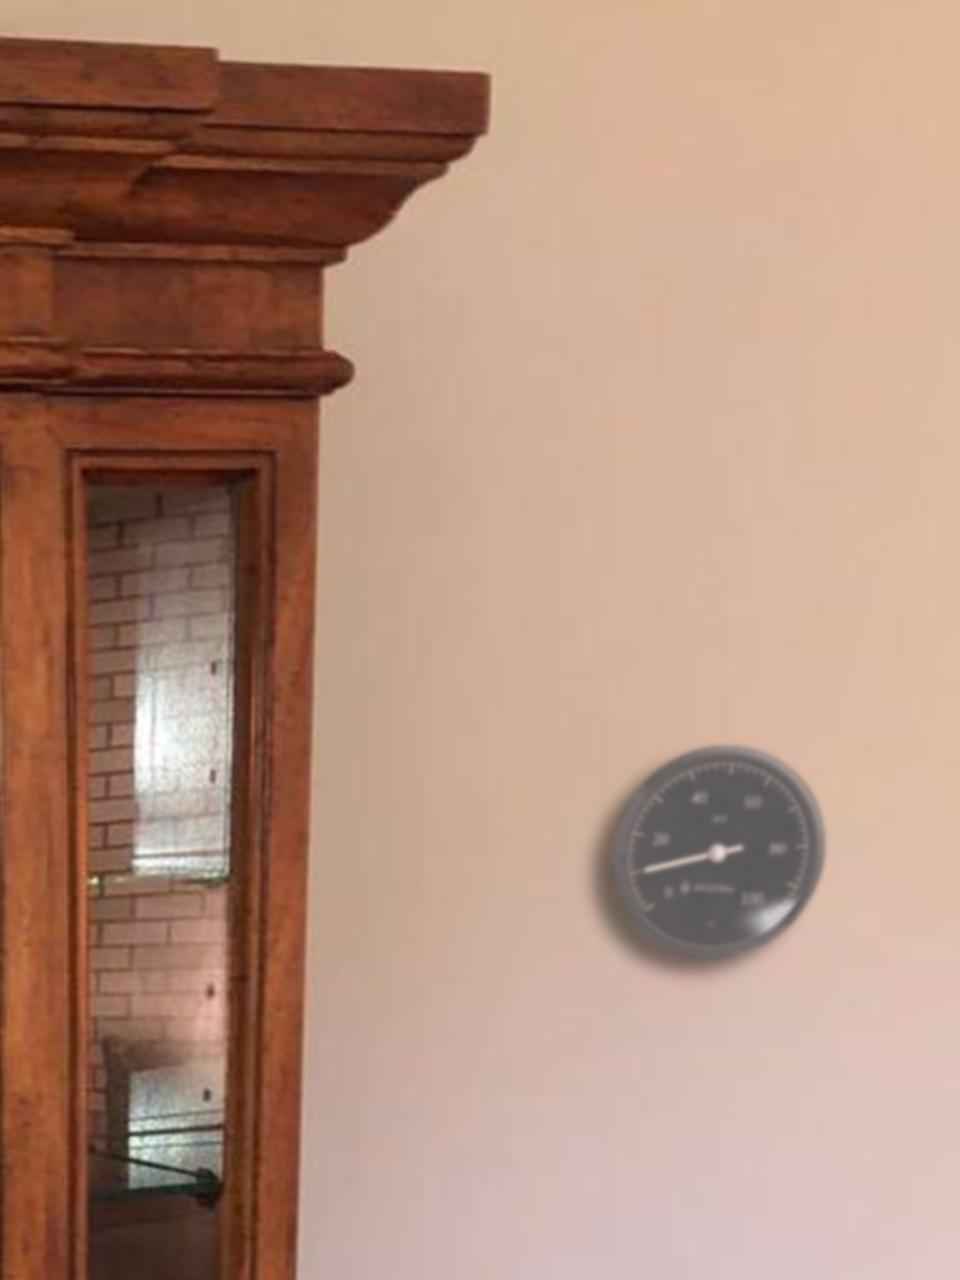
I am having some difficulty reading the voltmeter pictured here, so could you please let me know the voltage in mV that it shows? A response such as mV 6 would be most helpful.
mV 10
